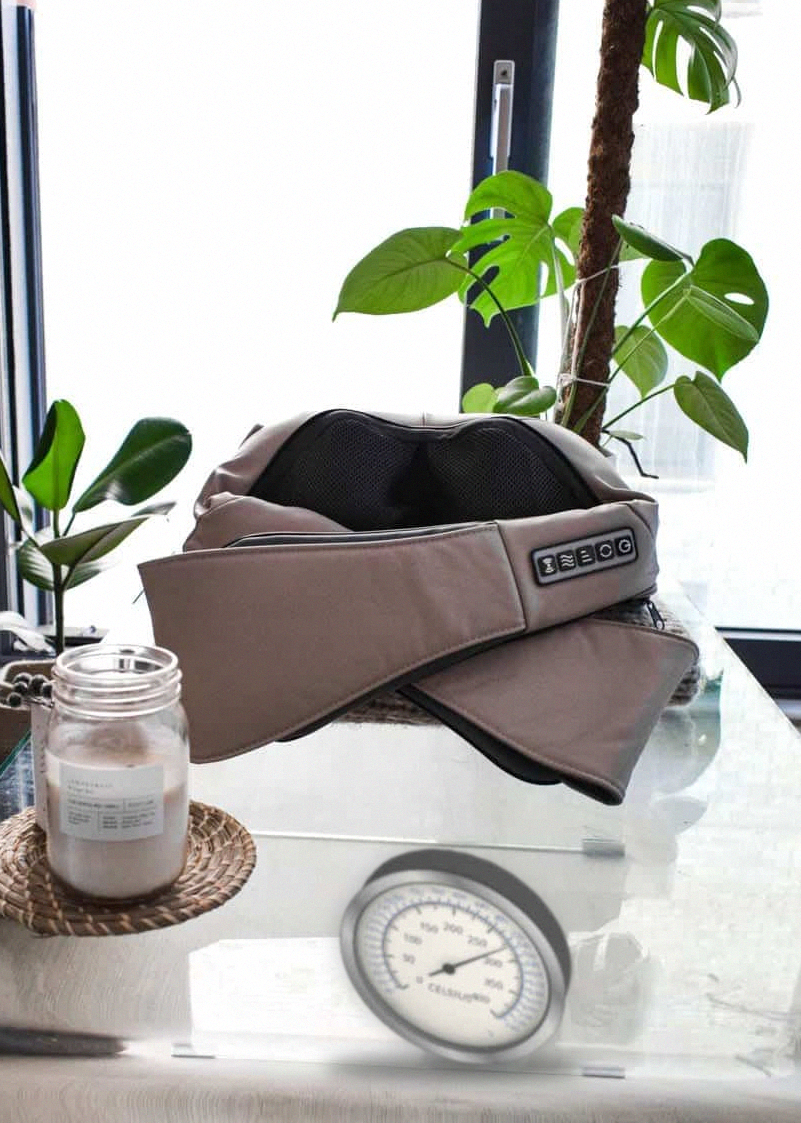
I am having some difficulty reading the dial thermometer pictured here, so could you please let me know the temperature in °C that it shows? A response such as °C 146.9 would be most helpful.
°C 275
